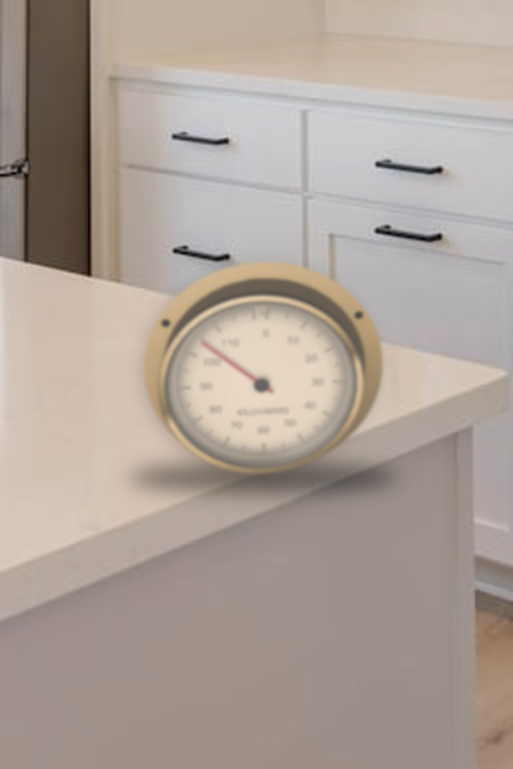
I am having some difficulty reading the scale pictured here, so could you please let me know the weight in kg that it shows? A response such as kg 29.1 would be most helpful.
kg 105
